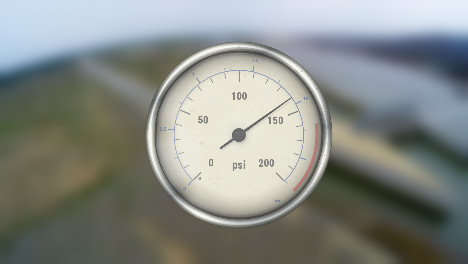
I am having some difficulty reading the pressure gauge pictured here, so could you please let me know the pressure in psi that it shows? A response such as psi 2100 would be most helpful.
psi 140
